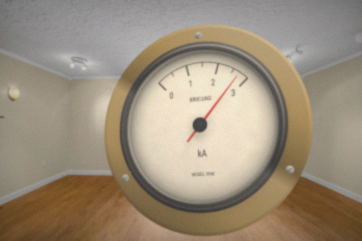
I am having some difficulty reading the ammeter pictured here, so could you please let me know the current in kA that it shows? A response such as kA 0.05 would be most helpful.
kA 2.75
